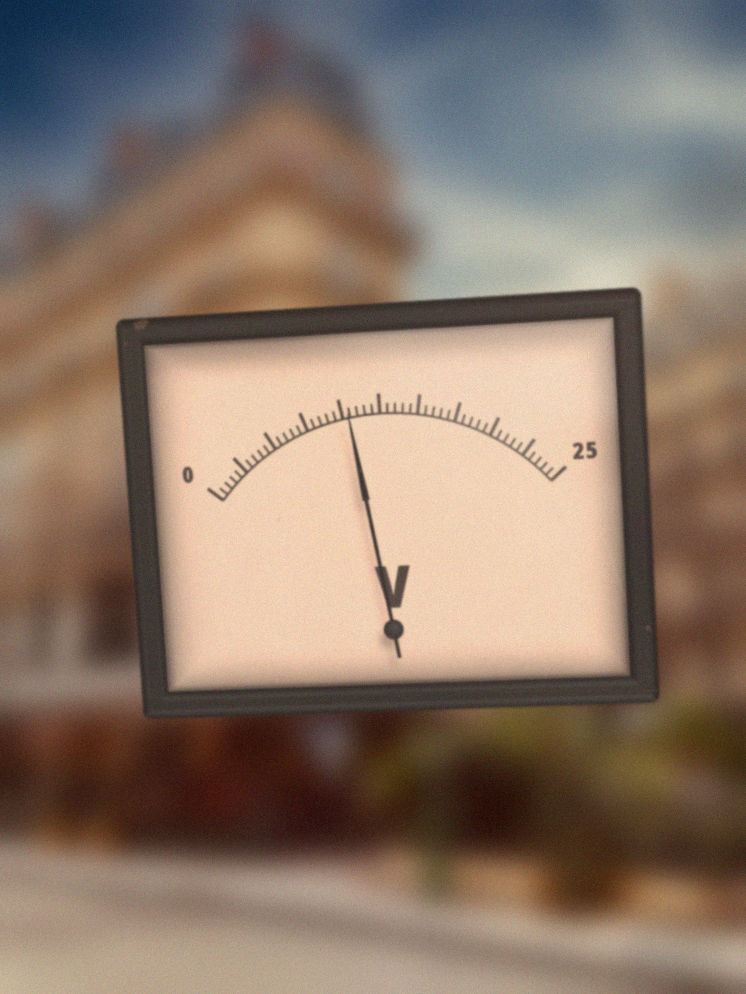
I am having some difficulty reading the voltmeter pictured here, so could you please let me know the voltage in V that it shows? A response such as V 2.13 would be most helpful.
V 10.5
